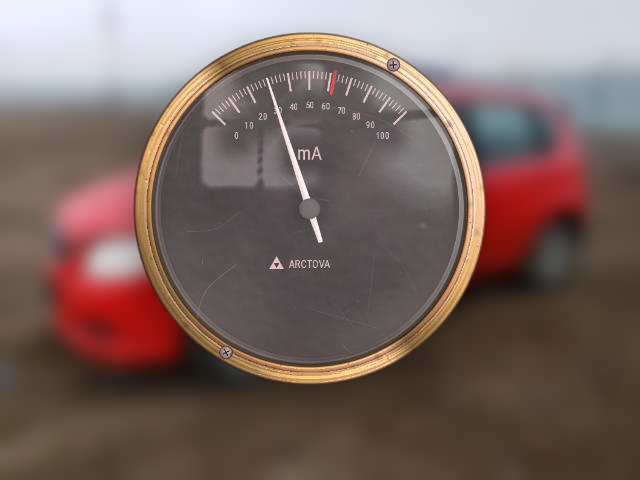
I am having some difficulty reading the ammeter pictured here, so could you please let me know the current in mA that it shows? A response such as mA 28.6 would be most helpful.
mA 30
